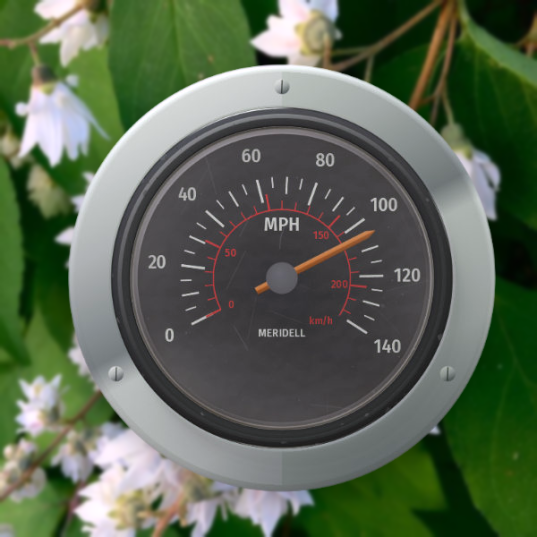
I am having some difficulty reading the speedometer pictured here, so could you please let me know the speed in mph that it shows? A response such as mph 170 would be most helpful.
mph 105
